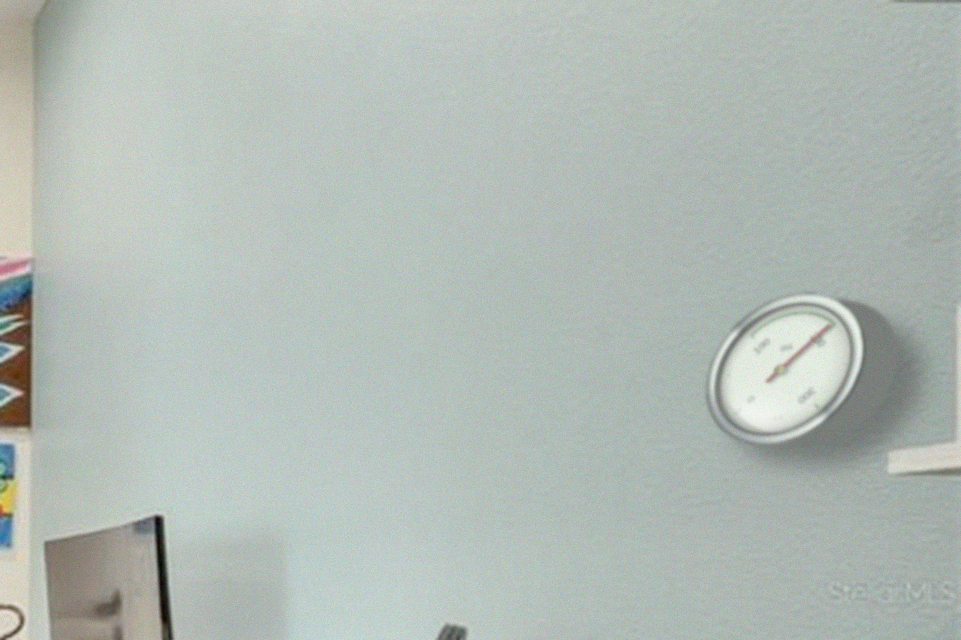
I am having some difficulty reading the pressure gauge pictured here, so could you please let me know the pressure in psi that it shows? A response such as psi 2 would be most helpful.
psi 200
